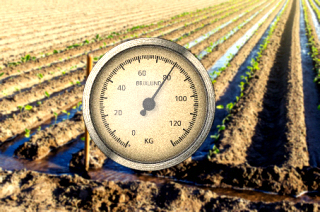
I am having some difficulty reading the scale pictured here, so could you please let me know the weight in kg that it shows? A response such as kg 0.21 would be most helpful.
kg 80
